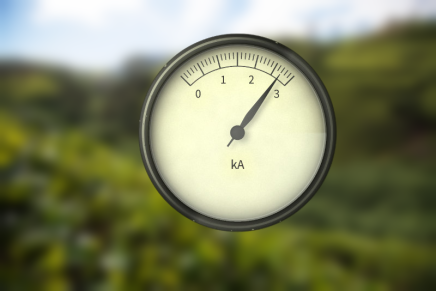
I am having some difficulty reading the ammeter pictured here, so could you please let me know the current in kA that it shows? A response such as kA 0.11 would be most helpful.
kA 2.7
